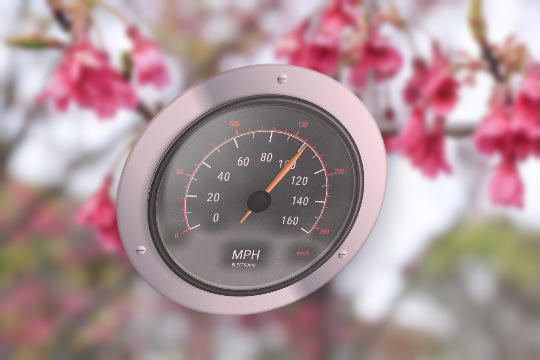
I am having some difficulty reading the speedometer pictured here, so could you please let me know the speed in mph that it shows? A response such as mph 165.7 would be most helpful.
mph 100
